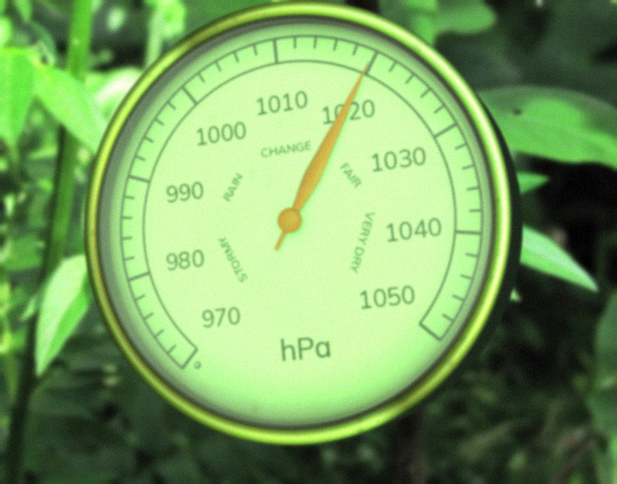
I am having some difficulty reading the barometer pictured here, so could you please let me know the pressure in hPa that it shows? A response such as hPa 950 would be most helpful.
hPa 1020
